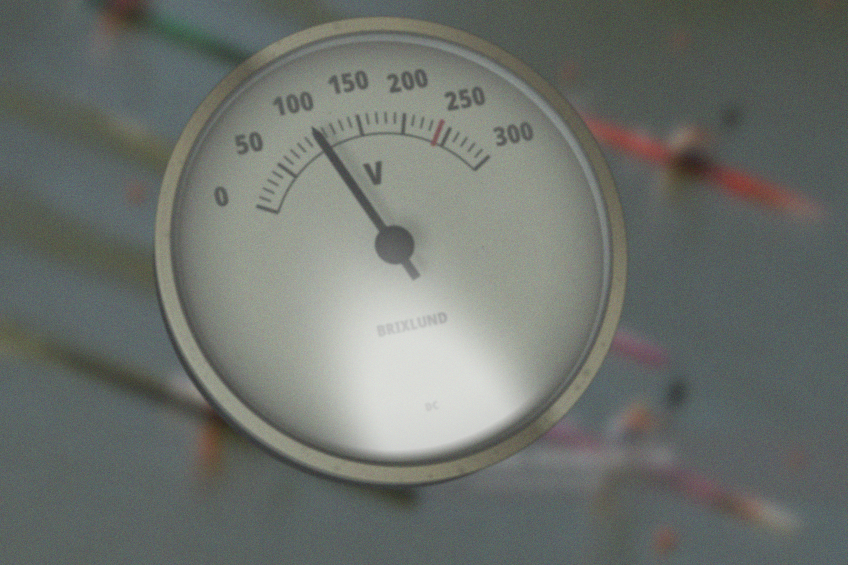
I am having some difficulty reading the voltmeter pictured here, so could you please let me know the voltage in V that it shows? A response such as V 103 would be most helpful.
V 100
